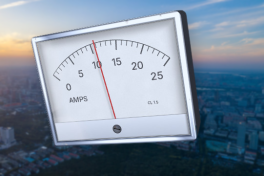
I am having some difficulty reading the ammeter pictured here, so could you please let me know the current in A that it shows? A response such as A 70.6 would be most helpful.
A 11
